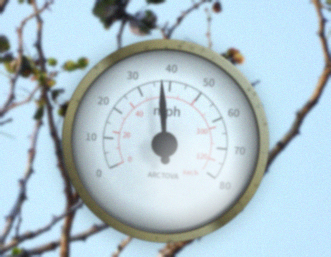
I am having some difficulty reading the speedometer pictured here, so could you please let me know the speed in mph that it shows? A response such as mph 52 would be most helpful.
mph 37.5
